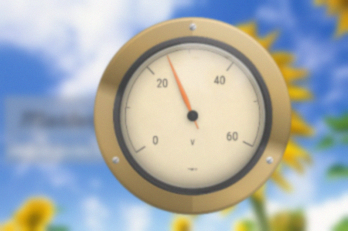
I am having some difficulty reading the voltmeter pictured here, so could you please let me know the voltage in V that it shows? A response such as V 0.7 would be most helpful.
V 25
